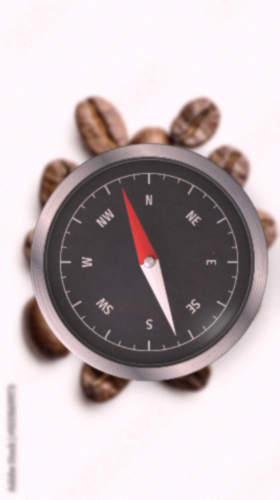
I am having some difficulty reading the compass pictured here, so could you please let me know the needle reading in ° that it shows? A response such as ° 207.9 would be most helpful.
° 340
